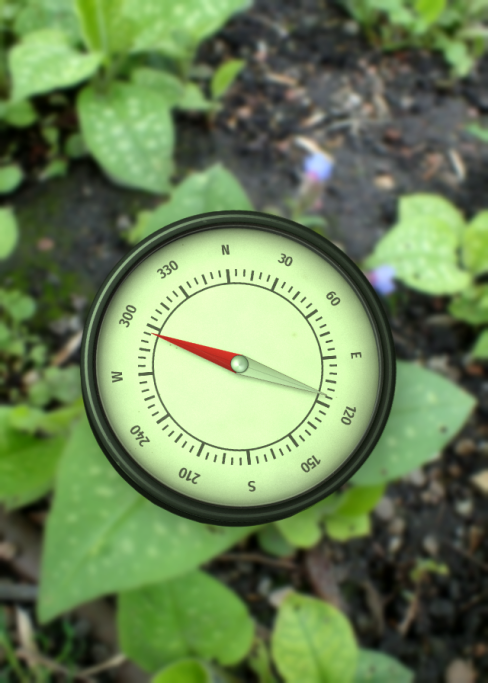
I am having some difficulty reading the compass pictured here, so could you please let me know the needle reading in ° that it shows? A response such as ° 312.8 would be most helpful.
° 295
